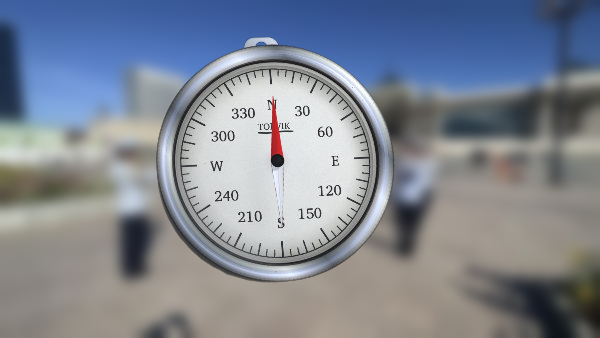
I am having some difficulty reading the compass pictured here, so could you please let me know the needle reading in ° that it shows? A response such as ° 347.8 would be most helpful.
° 0
